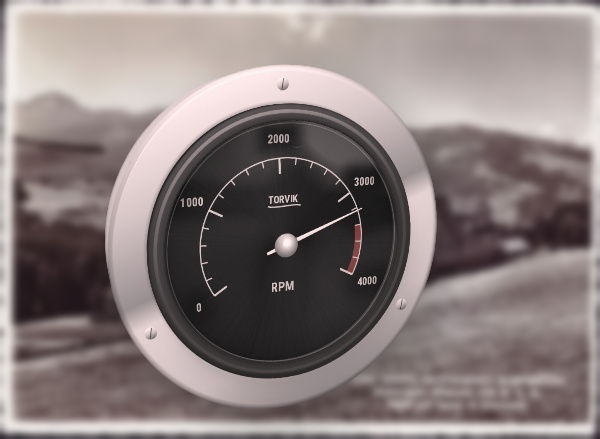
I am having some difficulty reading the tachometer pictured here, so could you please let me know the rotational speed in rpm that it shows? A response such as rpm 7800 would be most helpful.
rpm 3200
